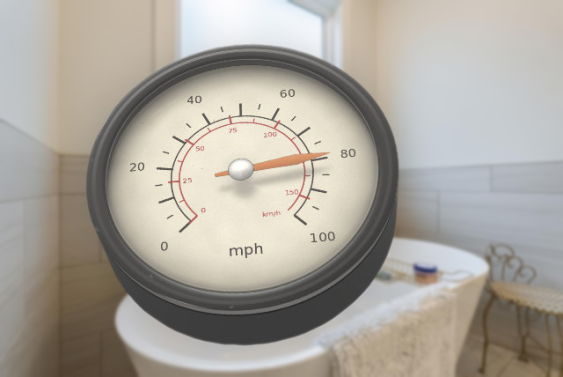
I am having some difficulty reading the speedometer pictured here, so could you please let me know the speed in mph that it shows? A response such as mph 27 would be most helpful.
mph 80
